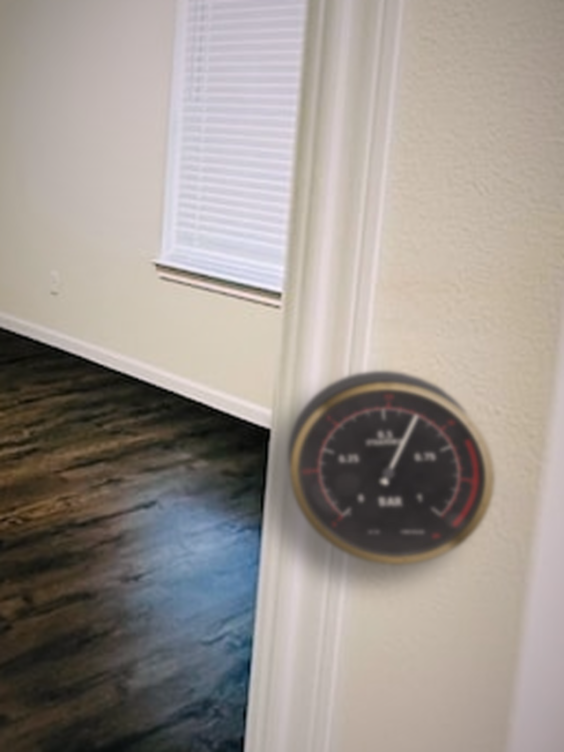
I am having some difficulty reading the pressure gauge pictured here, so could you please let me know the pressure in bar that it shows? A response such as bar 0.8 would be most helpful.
bar 0.6
